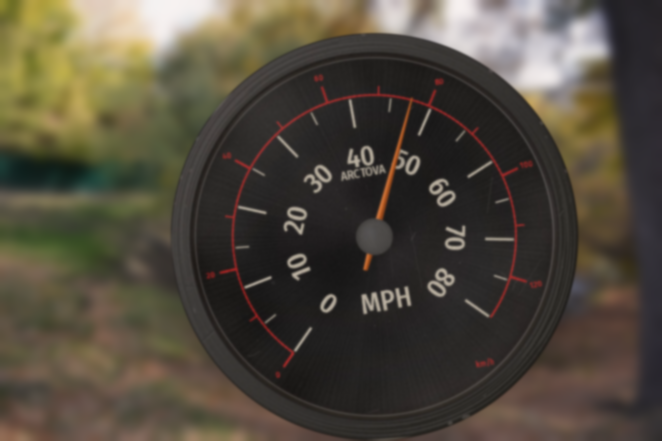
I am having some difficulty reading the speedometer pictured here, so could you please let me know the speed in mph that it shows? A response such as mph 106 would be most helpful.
mph 47.5
